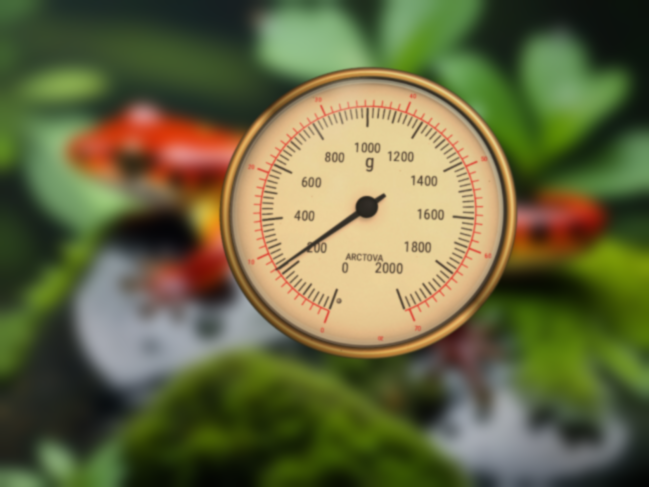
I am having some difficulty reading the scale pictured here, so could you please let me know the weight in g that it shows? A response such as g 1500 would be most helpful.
g 220
